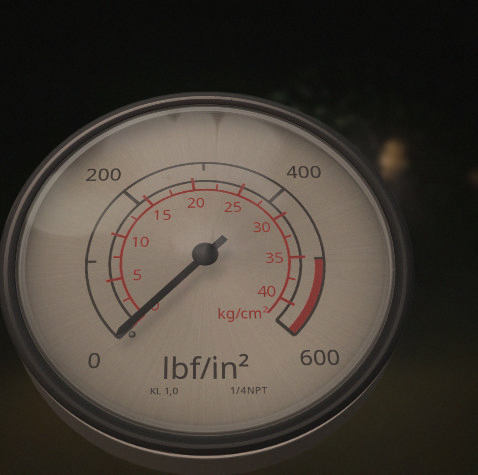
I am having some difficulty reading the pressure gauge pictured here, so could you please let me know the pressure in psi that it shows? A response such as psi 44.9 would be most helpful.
psi 0
